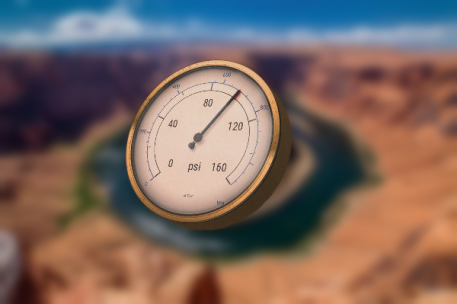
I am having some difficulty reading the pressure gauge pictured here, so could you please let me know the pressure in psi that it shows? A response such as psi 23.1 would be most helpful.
psi 100
